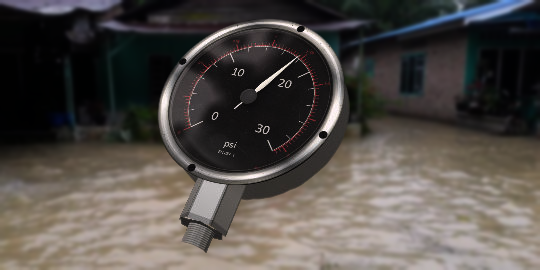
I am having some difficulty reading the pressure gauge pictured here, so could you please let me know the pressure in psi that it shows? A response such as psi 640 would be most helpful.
psi 18
